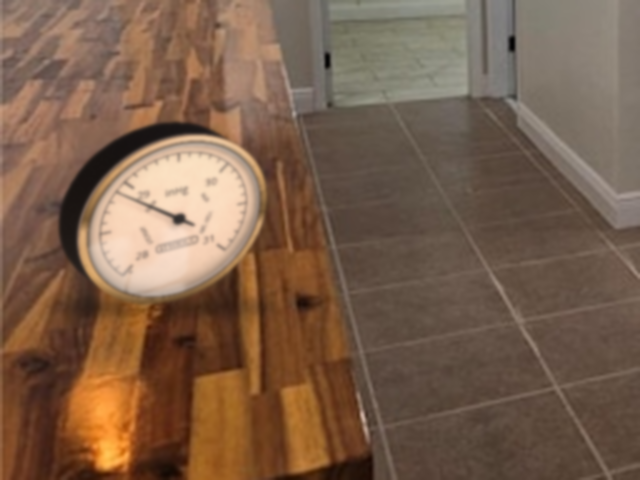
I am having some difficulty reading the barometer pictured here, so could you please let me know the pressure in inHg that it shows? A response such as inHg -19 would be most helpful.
inHg 28.9
